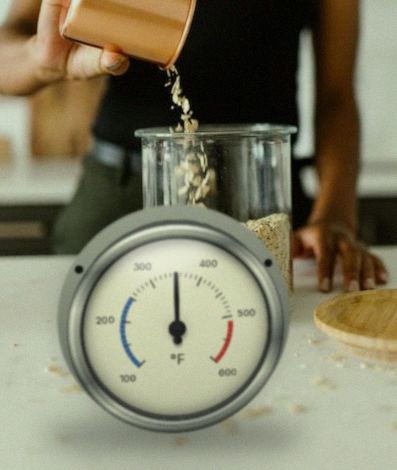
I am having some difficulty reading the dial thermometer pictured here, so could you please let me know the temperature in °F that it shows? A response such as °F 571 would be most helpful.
°F 350
